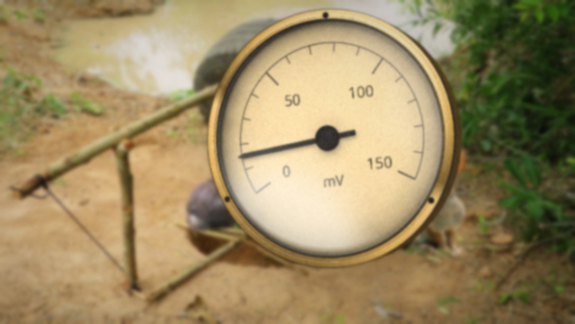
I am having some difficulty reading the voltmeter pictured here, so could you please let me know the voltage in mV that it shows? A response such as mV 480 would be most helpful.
mV 15
